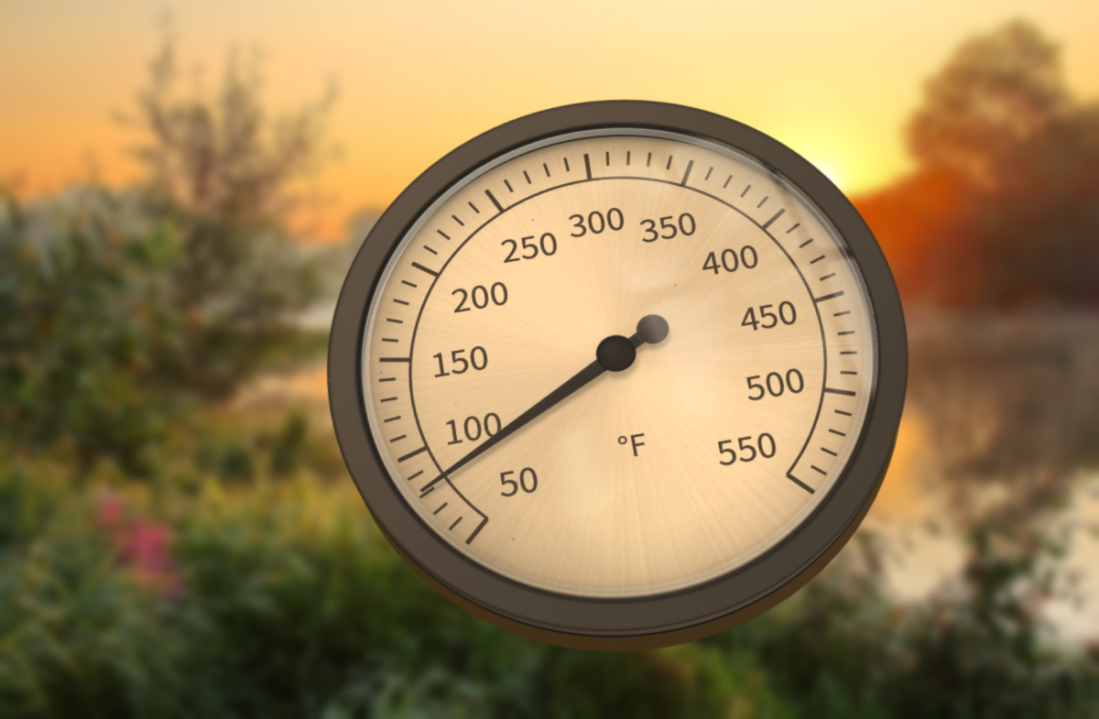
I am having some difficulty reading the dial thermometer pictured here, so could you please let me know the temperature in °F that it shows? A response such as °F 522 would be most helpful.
°F 80
